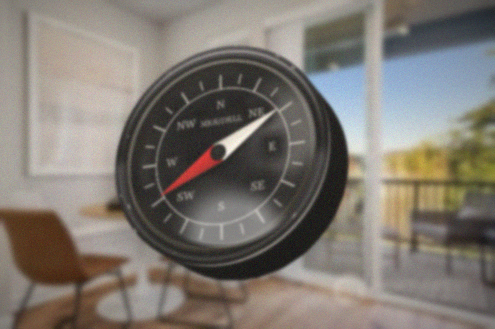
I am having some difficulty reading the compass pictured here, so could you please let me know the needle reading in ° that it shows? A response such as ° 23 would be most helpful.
° 240
